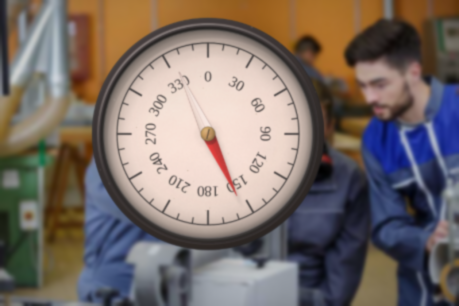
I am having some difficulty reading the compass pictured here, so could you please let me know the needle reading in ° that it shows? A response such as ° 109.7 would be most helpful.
° 155
